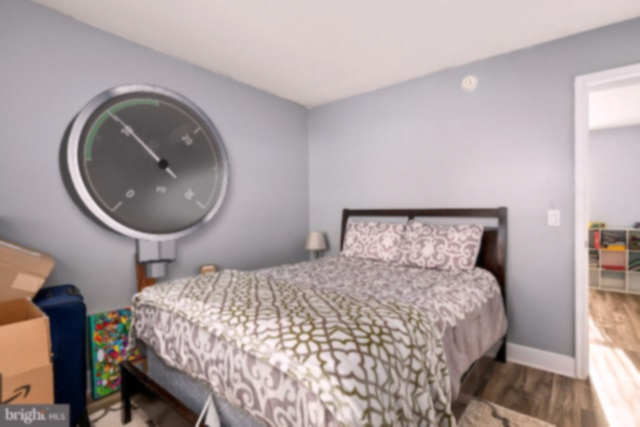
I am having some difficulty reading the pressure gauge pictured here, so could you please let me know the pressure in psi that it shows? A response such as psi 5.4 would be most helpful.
psi 10
